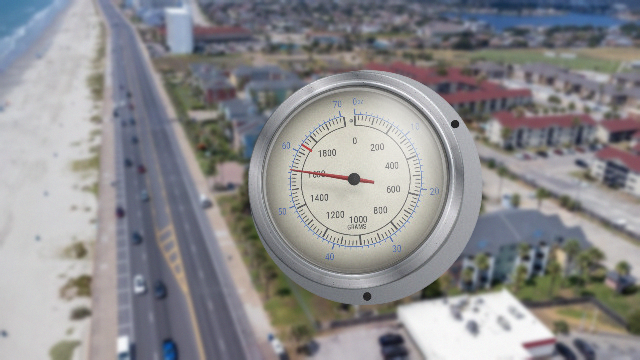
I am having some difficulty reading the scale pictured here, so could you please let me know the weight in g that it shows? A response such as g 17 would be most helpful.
g 1600
